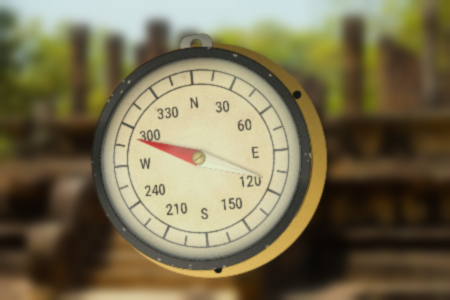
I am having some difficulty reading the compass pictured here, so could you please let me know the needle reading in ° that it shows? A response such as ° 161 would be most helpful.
° 292.5
